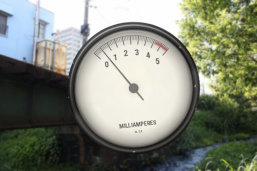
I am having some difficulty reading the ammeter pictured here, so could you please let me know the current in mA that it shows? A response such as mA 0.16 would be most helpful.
mA 0.5
